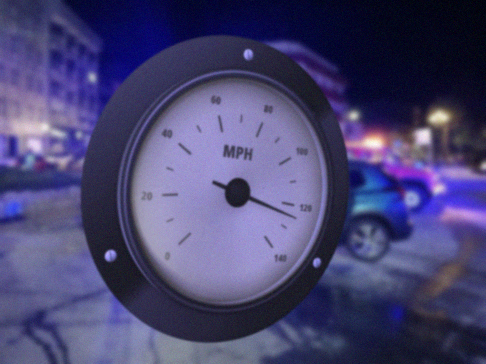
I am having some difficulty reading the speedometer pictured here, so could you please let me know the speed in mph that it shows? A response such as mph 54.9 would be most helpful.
mph 125
